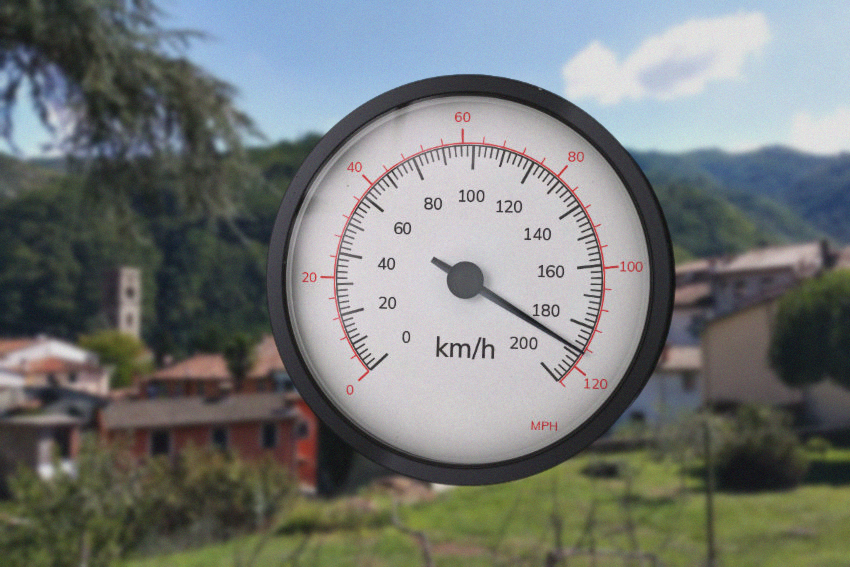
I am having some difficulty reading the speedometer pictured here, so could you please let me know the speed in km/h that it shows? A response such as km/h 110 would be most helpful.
km/h 188
